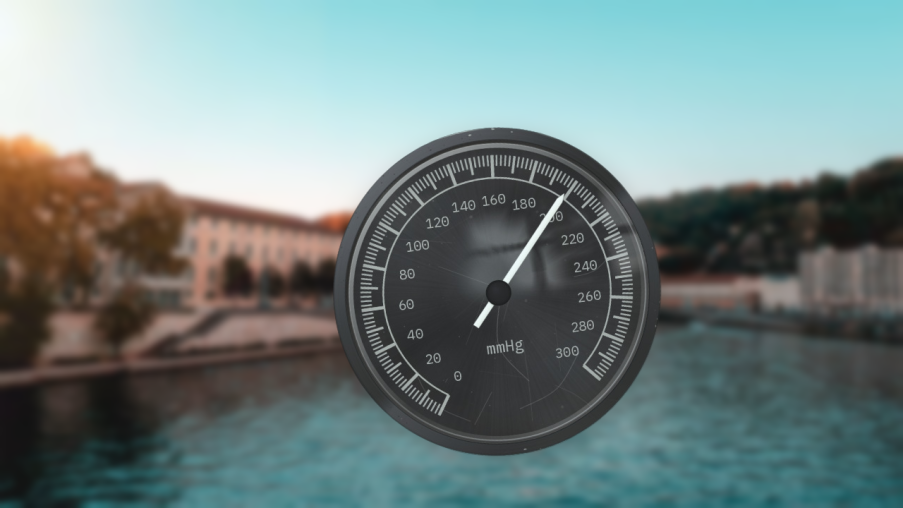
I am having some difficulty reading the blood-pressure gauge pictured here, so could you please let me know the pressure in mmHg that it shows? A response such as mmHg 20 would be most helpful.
mmHg 198
